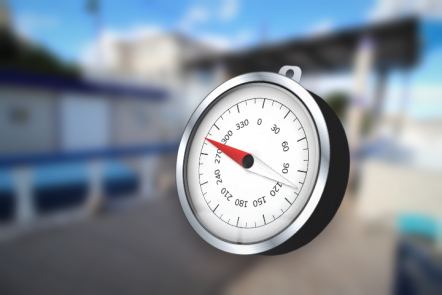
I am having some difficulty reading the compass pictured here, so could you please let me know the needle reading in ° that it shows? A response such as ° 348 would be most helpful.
° 285
